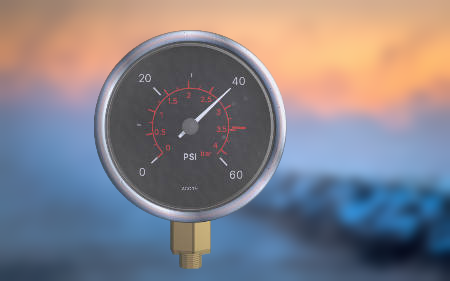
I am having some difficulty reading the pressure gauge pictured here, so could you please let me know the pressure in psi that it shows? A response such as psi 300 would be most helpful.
psi 40
